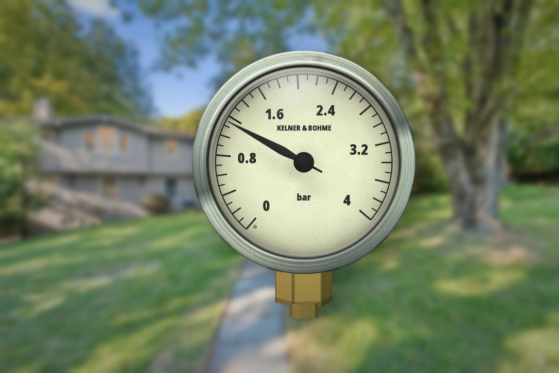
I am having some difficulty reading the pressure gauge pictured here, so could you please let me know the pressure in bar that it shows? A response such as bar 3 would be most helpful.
bar 1.15
